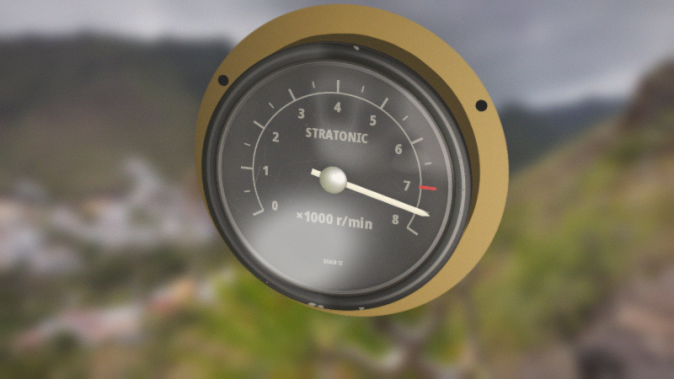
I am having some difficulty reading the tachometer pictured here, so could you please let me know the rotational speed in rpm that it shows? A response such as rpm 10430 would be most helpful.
rpm 7500
